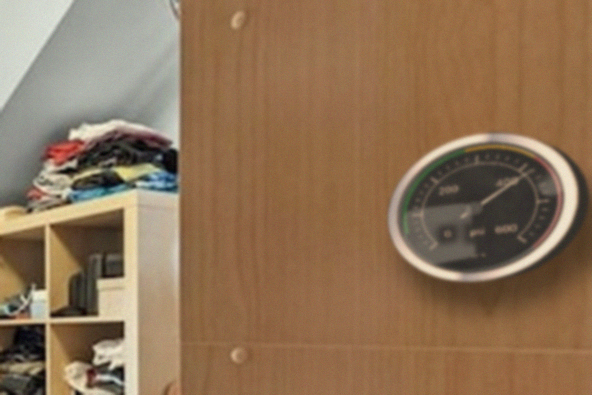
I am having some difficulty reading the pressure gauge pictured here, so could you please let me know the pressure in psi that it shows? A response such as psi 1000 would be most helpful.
psi 420
